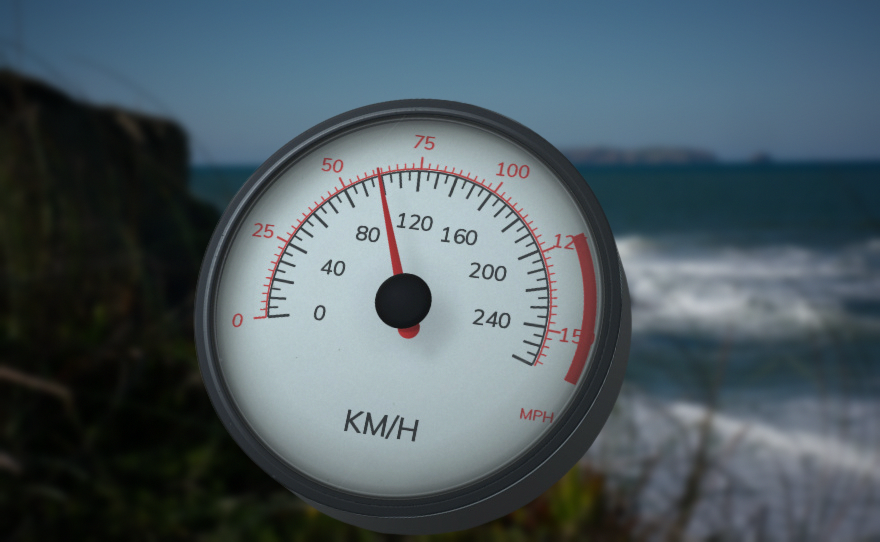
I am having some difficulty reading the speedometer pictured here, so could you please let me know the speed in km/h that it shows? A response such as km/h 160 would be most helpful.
km/h 100
